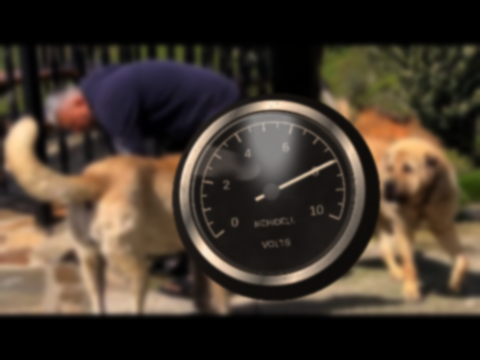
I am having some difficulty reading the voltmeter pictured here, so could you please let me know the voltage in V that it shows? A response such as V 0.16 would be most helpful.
V 8
